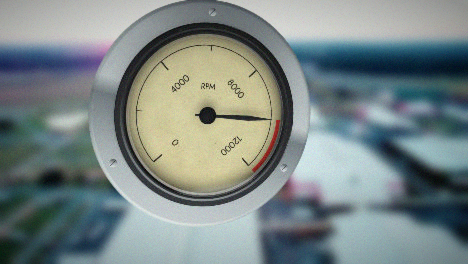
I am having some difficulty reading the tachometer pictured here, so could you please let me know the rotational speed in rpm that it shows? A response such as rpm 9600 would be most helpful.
rpm 10000
